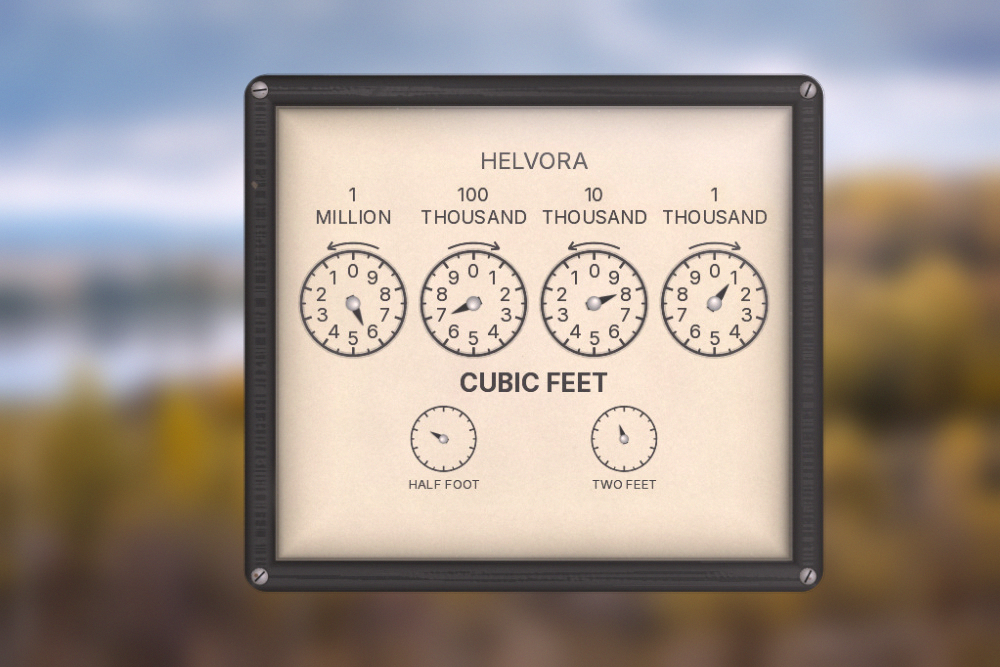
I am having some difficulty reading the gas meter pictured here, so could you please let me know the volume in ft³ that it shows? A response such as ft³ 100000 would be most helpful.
ft³ 568100
